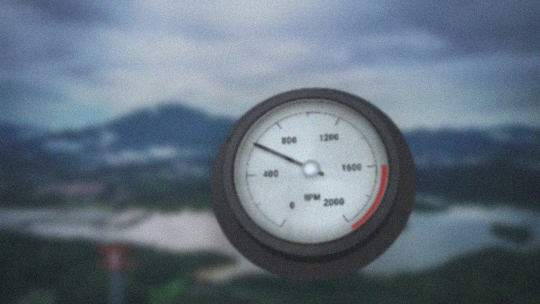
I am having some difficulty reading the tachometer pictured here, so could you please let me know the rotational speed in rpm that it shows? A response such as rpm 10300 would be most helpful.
rpm 600
